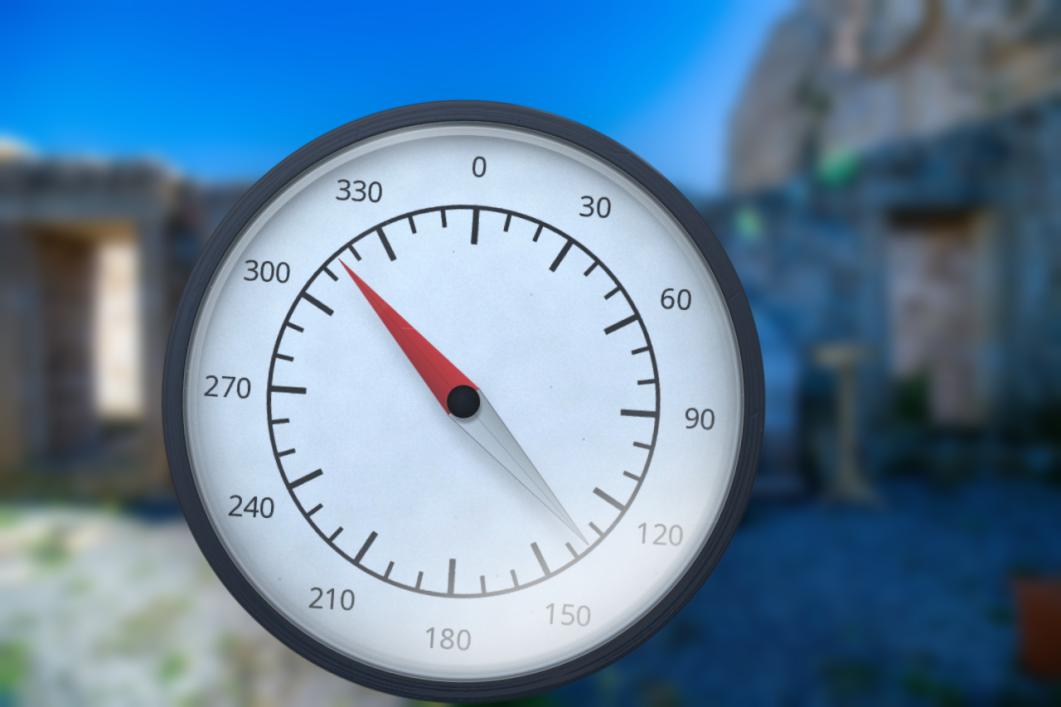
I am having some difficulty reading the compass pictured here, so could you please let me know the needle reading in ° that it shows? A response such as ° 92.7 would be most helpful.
° 315
